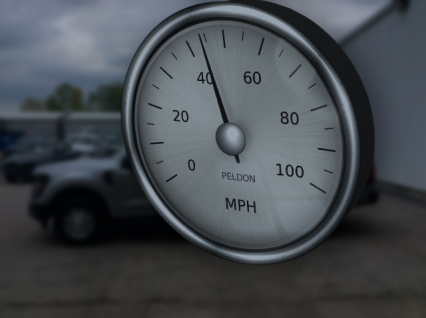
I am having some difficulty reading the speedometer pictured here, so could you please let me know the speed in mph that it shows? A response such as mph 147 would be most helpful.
mph 45
